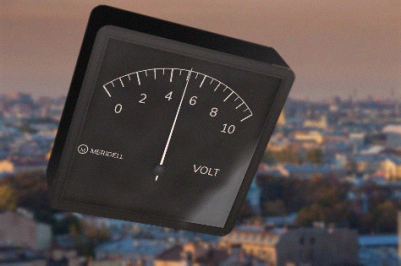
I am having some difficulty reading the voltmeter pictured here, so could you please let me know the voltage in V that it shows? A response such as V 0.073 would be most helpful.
V 5
